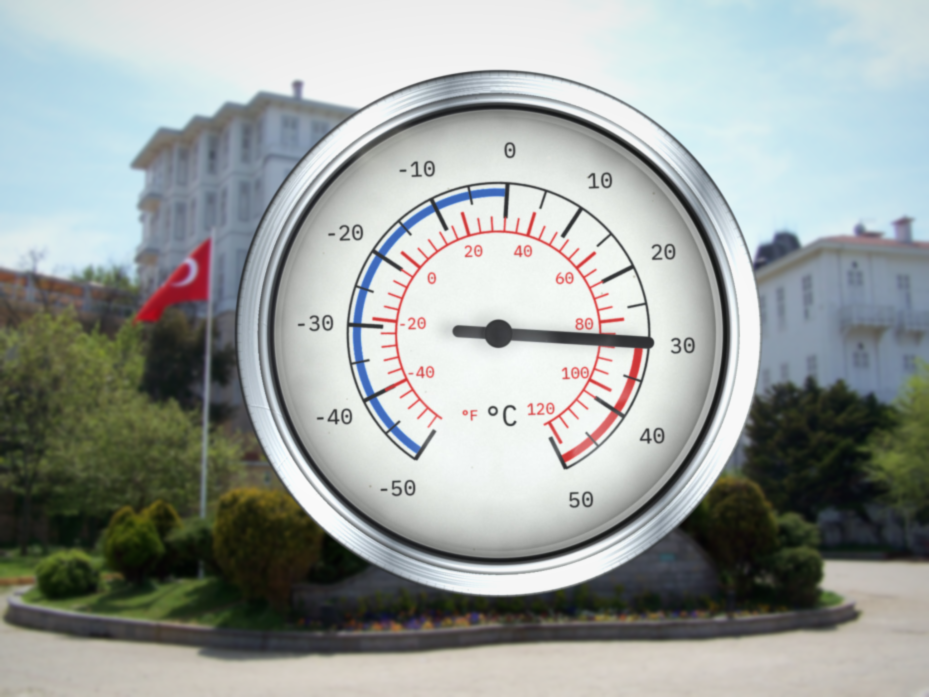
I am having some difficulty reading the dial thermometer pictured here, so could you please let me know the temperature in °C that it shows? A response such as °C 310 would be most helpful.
°C 30
